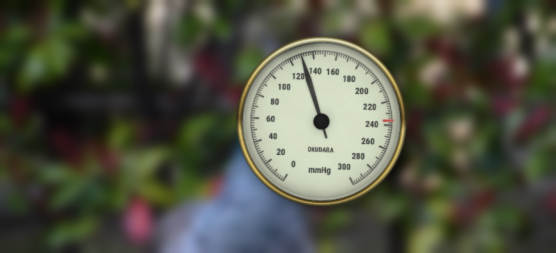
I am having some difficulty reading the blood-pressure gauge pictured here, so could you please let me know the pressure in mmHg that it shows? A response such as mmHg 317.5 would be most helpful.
mmHg 130
